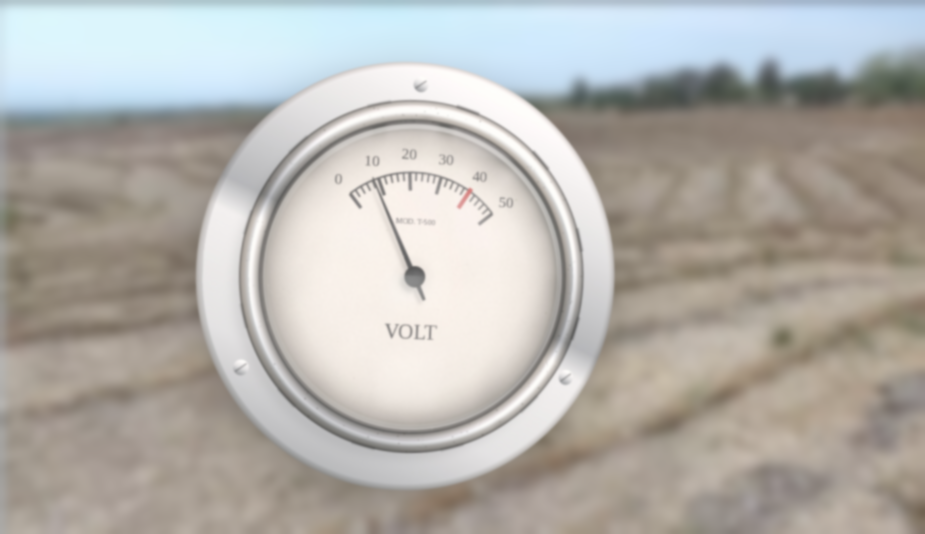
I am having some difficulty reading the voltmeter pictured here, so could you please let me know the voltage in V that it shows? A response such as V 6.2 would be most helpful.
V 8
